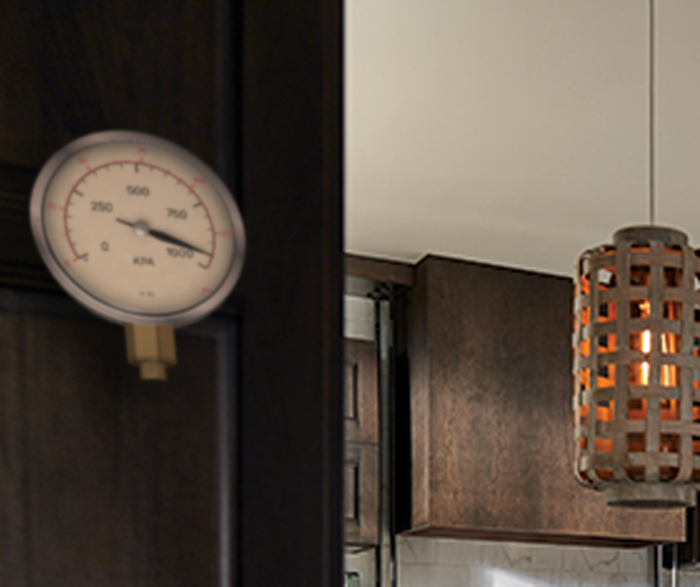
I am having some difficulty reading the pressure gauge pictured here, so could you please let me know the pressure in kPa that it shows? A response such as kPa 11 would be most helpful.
kPa 950
